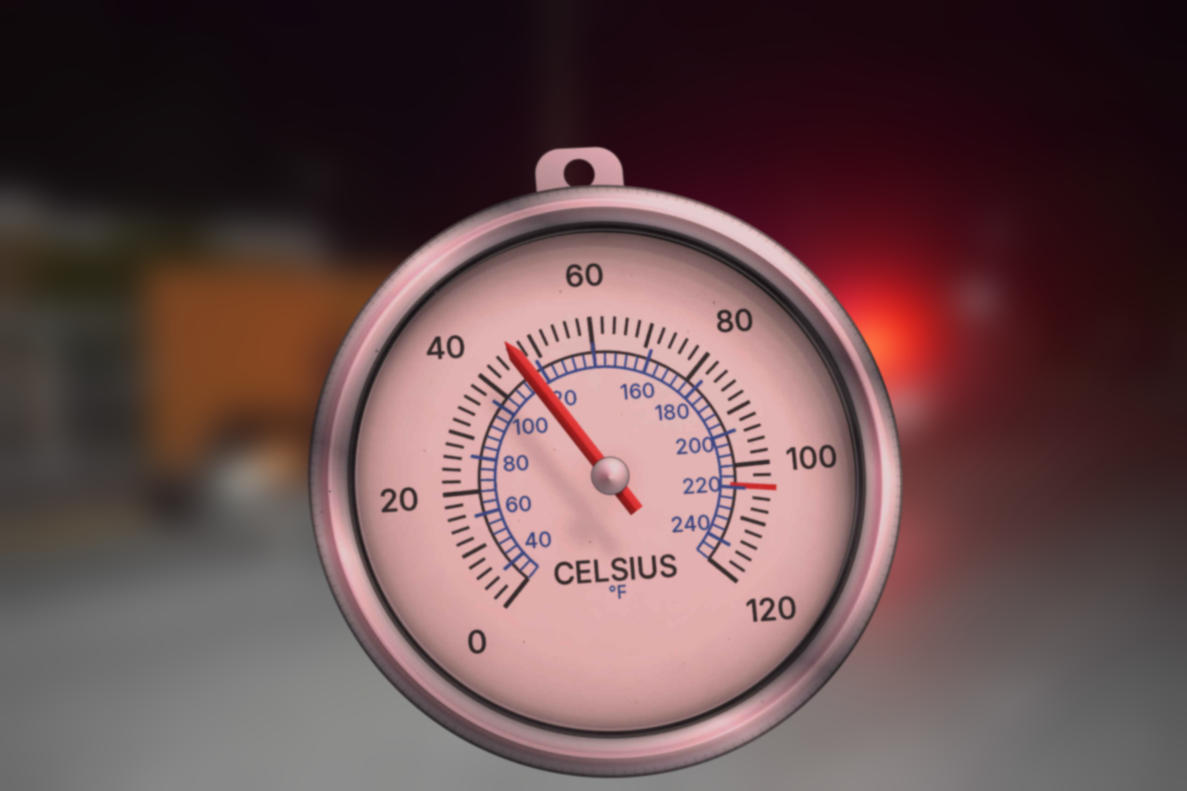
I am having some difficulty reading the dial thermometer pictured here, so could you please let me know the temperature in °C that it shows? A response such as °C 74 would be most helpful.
°C 46
